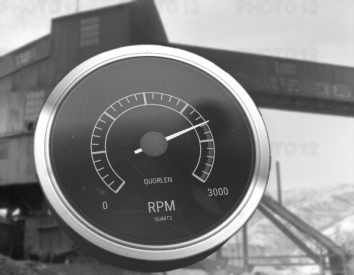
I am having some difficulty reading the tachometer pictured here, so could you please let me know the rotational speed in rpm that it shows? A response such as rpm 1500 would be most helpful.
rpm 2300
